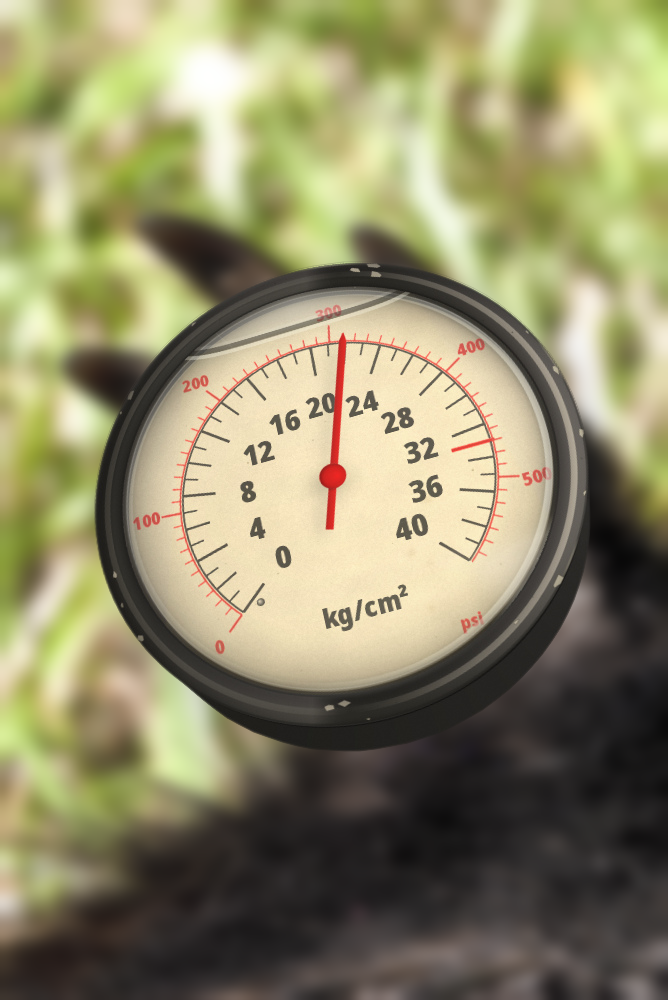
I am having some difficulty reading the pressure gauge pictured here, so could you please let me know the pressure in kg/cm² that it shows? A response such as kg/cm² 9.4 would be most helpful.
kg/cm² 22
